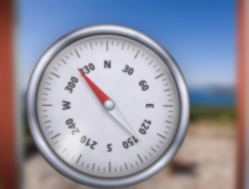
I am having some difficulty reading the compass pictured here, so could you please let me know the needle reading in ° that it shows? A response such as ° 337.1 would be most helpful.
° 320
